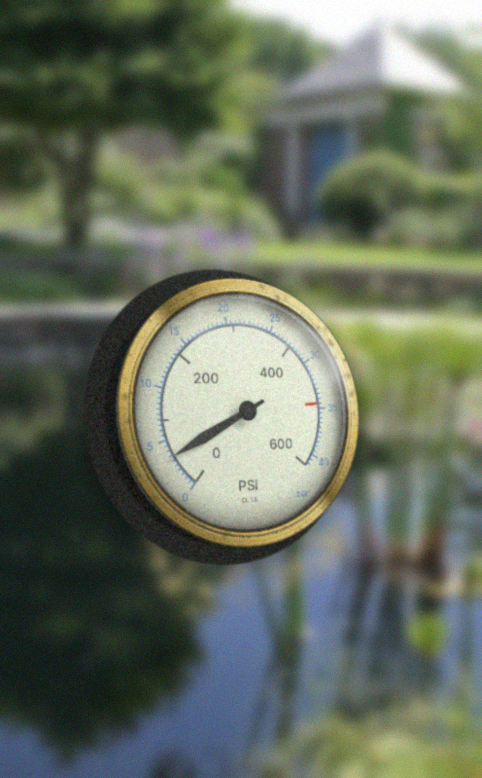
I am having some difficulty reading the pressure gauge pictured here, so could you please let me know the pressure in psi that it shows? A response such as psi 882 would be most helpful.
psi 50
